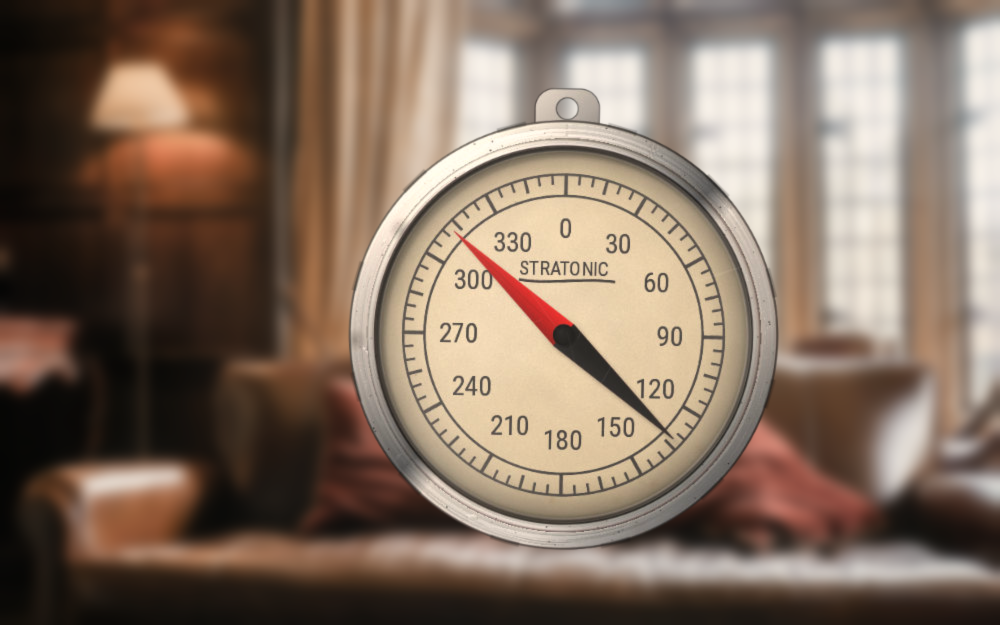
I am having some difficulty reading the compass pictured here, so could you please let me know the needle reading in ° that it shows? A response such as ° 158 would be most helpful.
° 312.5
